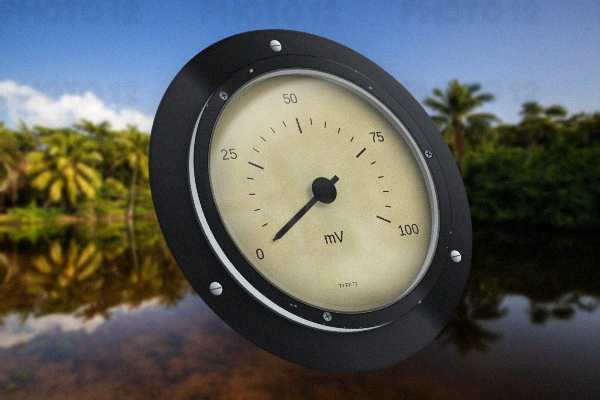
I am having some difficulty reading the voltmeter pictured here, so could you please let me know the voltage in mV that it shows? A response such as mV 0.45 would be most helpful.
mV 0
